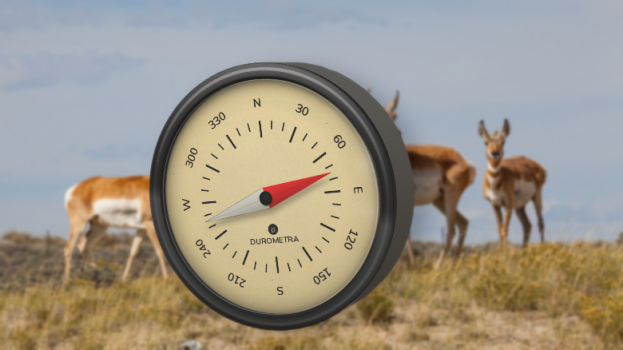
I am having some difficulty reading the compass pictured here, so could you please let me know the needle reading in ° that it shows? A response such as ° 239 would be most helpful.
° 75
